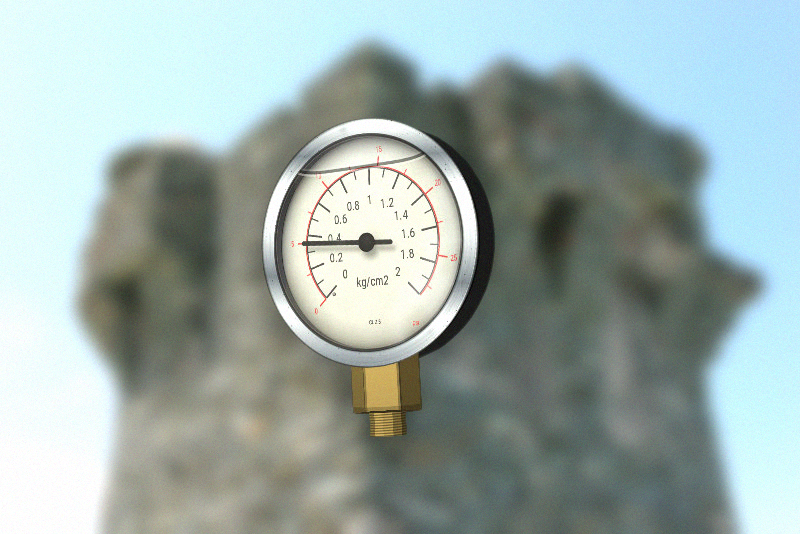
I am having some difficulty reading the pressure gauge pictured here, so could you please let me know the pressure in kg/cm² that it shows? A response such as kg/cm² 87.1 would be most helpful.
kg/cm² 0.35
